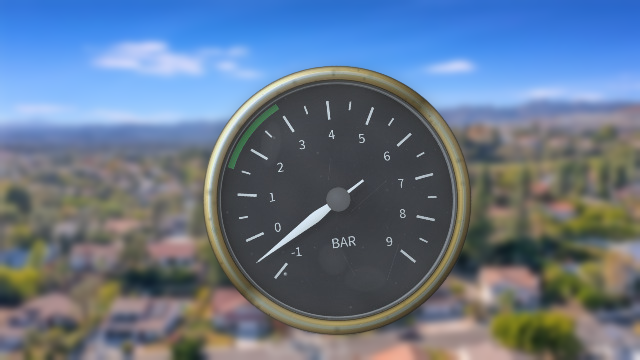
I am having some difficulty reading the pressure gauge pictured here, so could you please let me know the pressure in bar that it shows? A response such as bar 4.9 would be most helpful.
bar -0.5
